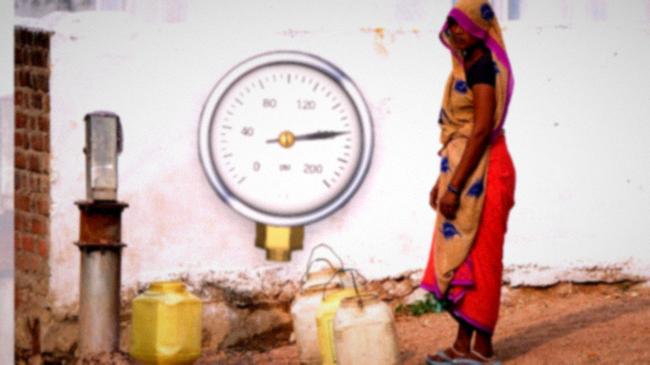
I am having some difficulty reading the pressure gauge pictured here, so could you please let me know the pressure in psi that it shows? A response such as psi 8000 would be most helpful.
psi 160
